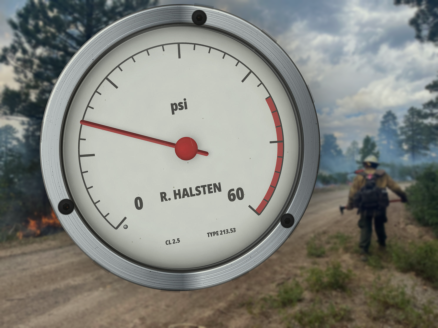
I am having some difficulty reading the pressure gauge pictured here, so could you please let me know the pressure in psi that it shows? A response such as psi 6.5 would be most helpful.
psi 14
